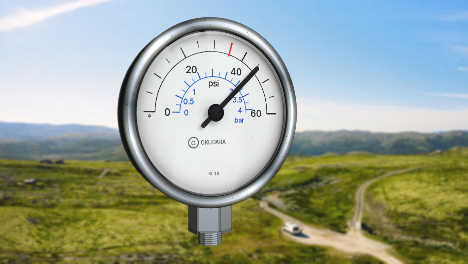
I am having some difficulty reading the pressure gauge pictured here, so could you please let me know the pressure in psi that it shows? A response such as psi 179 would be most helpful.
psi 45
